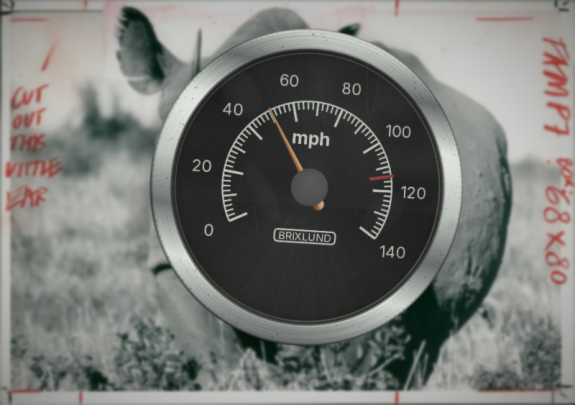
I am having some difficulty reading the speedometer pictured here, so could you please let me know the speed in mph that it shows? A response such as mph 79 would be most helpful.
mph 50
